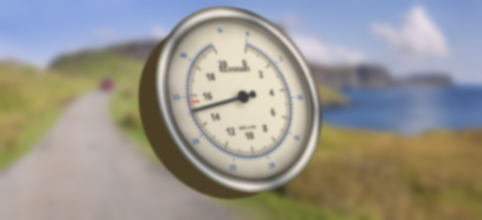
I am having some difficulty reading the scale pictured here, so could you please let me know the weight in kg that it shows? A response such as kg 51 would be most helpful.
kg 15
